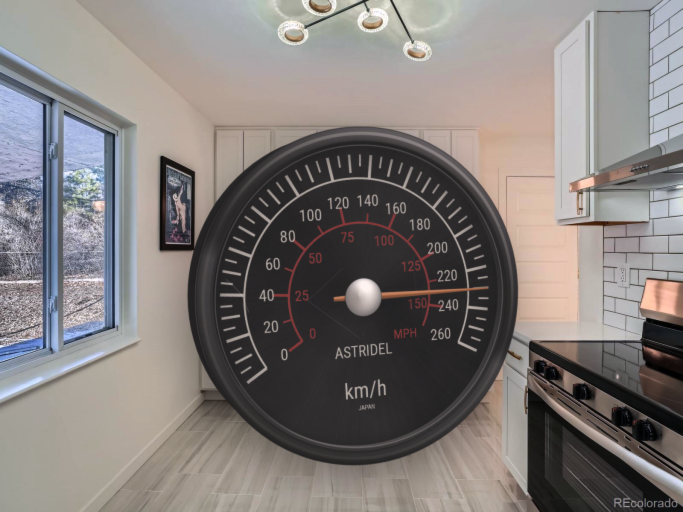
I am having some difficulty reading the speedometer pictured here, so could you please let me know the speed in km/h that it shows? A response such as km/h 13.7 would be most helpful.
km/h 230
